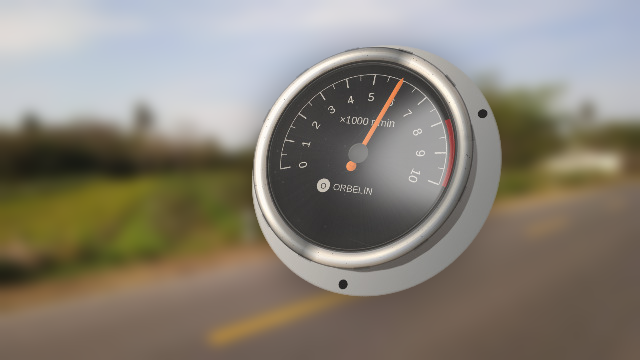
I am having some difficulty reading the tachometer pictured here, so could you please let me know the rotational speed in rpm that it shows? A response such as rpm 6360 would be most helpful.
rpm 6000
